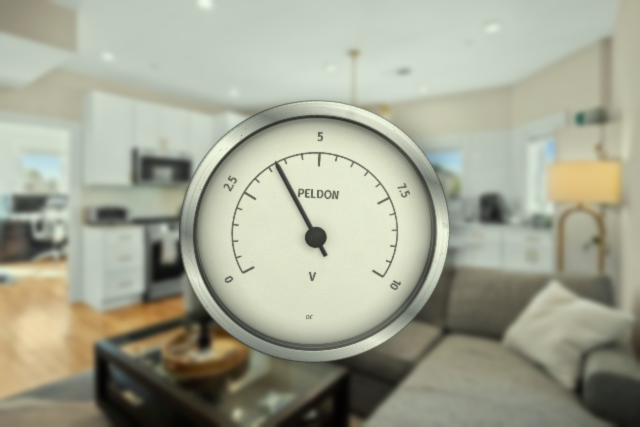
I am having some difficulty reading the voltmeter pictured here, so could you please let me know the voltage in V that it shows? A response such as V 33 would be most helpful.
V 3.75
